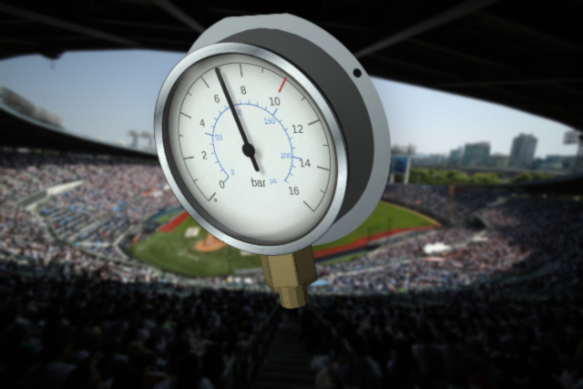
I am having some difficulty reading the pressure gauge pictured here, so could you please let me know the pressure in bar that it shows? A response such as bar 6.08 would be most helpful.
bar 7
